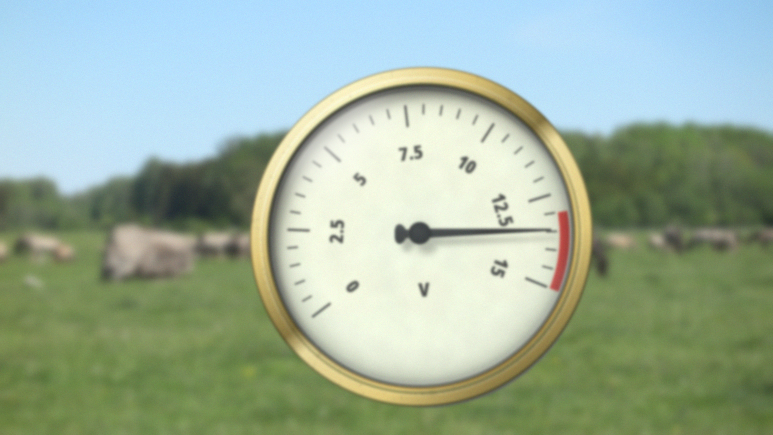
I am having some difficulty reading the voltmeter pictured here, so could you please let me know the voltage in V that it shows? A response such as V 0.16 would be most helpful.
V 13.5
